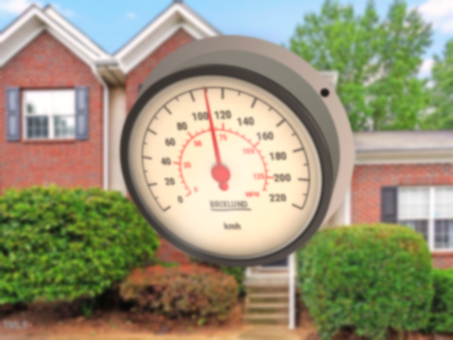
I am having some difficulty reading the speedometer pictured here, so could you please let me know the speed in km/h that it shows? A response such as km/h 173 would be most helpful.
km/h 110
